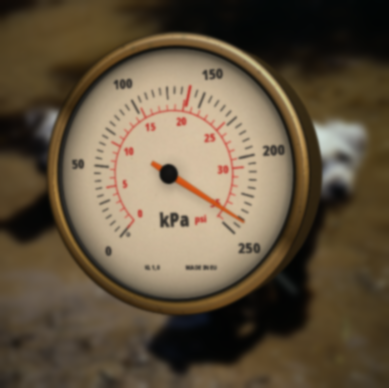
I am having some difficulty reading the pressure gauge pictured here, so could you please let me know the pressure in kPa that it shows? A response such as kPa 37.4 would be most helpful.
kPa 240
